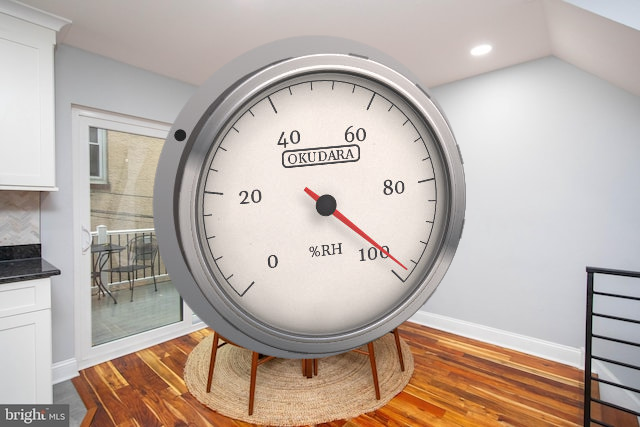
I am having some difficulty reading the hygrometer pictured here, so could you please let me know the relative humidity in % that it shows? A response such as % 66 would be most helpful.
% 98
